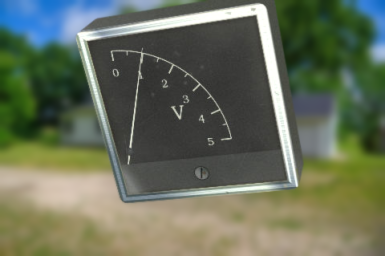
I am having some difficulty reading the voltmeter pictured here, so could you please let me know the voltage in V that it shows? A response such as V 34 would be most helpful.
V 1
